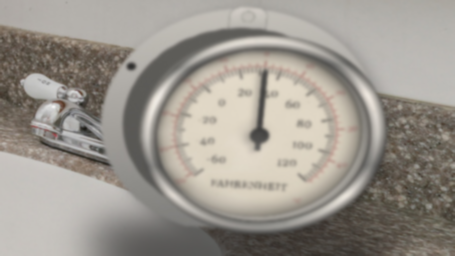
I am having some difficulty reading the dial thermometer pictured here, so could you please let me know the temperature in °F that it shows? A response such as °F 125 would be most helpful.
°F 30
